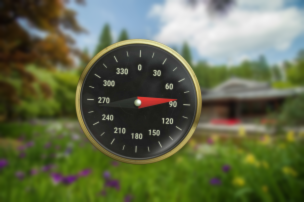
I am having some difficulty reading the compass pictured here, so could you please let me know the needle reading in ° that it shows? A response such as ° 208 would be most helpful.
° 82.5
